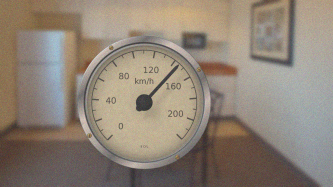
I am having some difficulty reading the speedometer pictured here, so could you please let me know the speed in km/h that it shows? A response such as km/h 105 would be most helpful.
km/h 145
